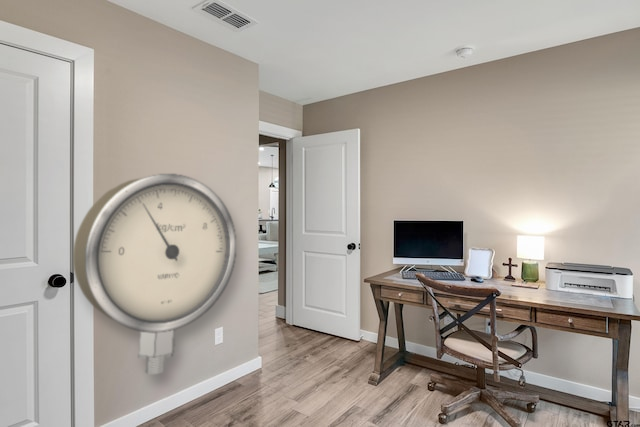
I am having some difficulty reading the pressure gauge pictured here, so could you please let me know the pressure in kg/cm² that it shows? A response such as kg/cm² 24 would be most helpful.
kg/cm² 3
